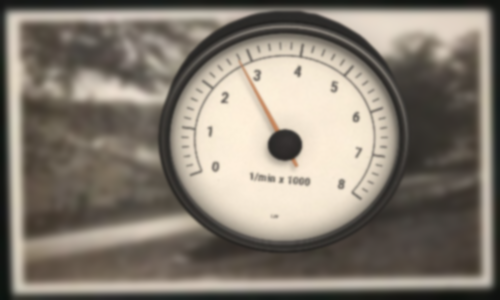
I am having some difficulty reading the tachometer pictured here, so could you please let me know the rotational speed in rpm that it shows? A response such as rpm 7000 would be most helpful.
rpm 2800
